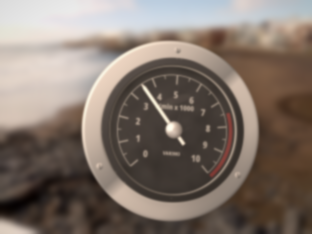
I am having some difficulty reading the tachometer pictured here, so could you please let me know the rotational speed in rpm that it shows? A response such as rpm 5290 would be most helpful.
rpm 3500
